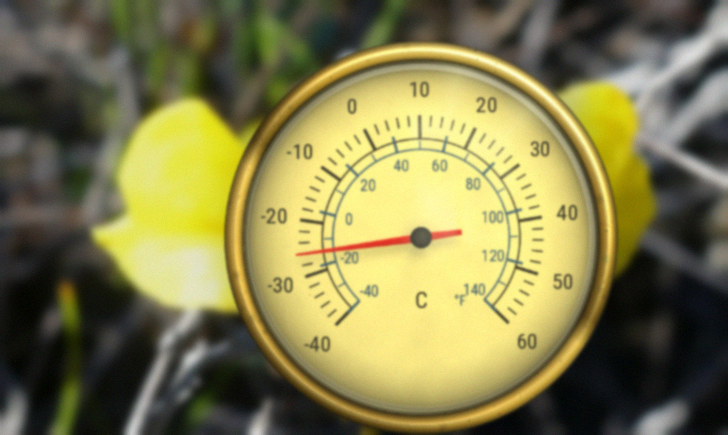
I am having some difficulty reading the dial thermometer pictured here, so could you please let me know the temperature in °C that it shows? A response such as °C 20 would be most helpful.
°C -26
